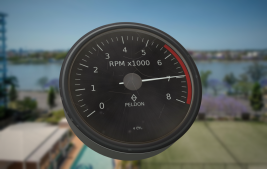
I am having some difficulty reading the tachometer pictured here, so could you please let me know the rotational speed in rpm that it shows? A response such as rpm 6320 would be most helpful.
rpm 7000
